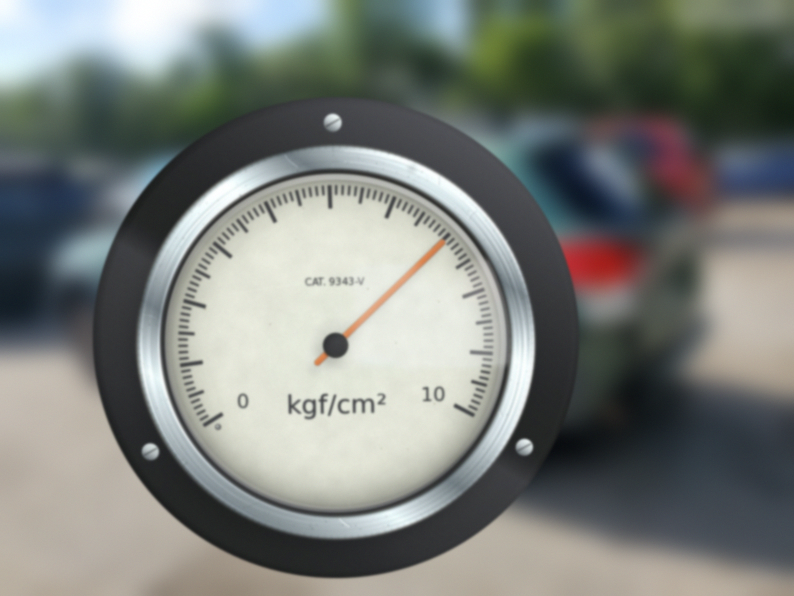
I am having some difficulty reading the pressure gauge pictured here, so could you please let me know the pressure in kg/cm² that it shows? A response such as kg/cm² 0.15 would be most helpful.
kg/cm² 7
